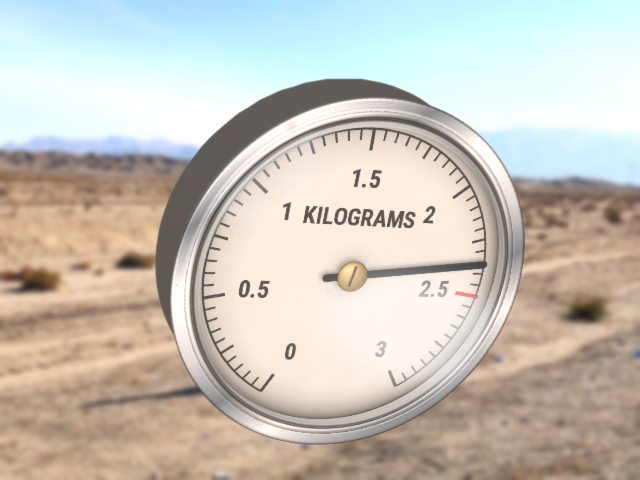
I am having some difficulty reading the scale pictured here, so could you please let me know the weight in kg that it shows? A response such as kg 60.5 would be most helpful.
kg 2.35
